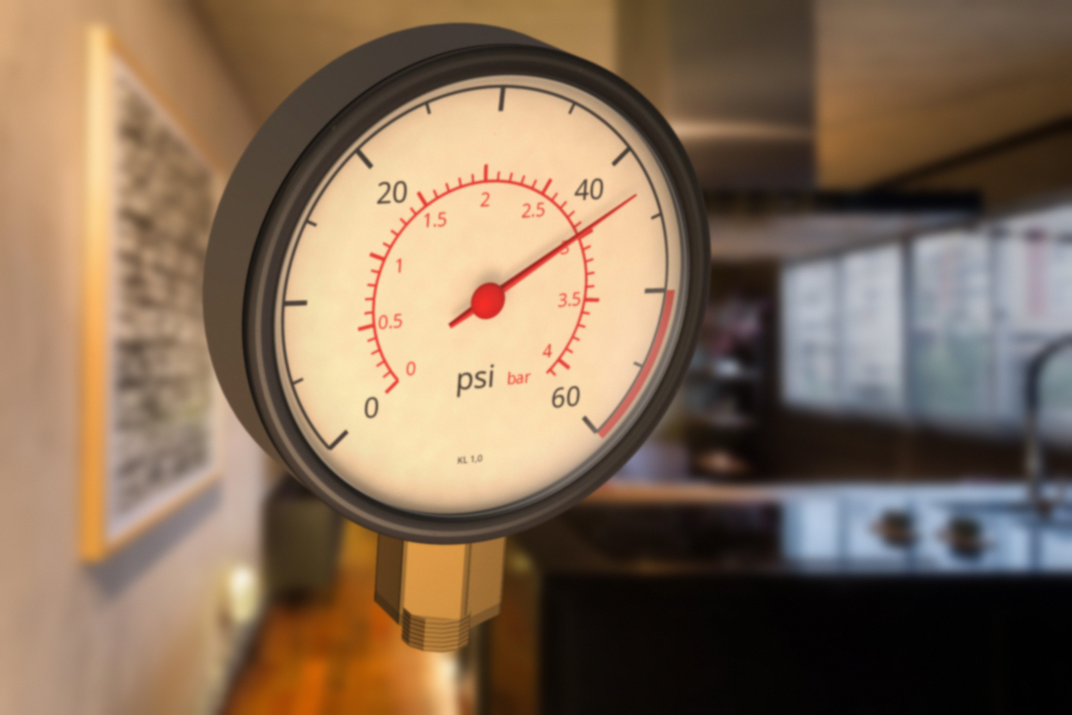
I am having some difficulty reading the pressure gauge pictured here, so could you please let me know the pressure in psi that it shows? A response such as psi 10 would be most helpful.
psi 42.5
